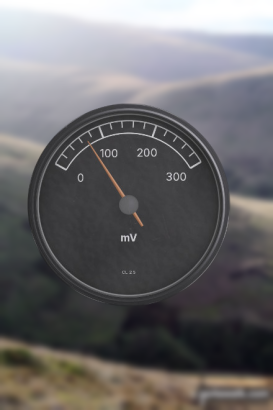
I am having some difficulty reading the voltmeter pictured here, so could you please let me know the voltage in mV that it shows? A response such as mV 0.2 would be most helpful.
mV 70
